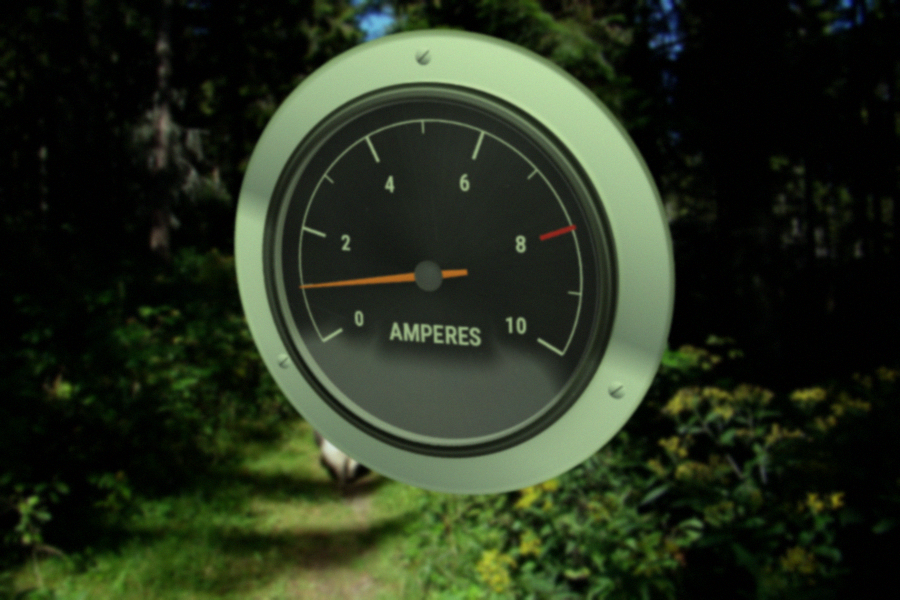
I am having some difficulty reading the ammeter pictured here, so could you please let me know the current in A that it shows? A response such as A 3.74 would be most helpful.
A 1
